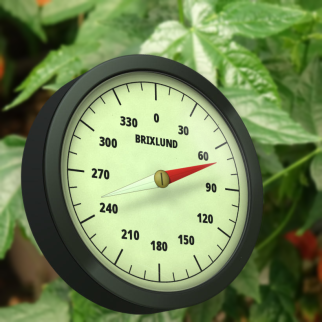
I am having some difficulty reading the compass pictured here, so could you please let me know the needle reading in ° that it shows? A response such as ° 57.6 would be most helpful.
° 70
